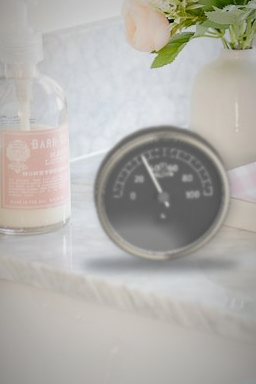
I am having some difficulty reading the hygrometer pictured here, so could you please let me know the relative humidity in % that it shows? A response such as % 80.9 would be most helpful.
% 35
